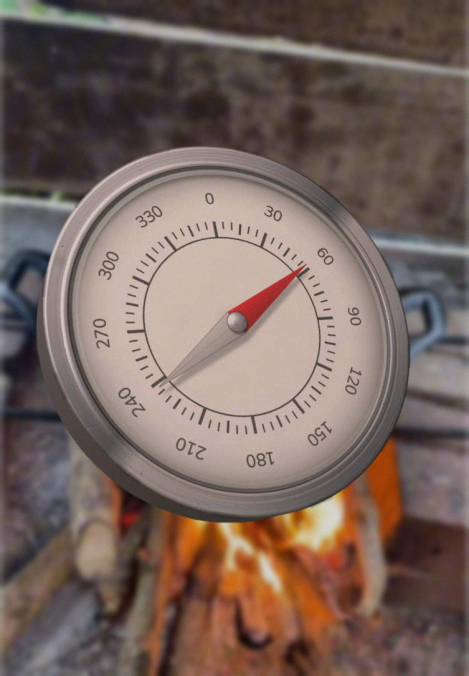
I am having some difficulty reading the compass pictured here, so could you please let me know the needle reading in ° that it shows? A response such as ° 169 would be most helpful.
° 57.5
